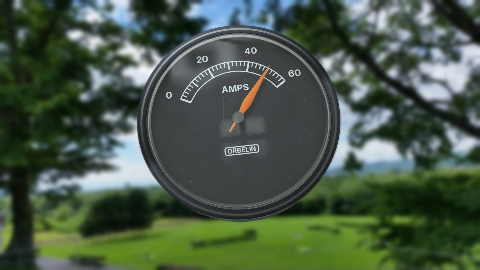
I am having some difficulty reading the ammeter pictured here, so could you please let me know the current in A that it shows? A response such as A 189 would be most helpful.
A 50
